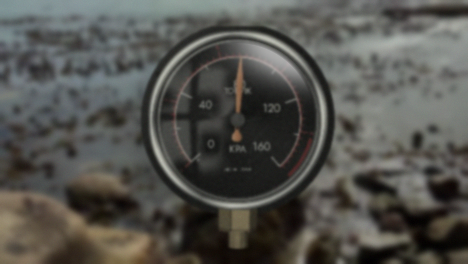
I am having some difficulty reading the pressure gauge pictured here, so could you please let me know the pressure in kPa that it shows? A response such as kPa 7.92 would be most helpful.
kPa 80
